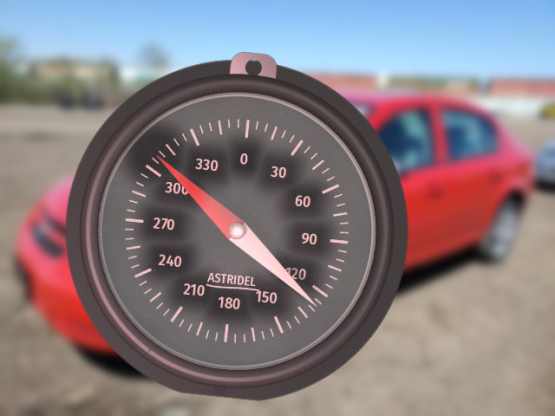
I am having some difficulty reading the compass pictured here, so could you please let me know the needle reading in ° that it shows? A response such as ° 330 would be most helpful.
° 307.5
